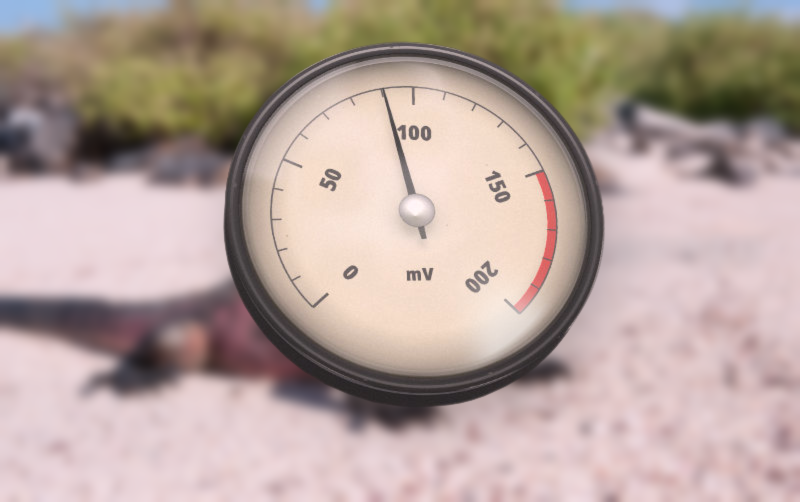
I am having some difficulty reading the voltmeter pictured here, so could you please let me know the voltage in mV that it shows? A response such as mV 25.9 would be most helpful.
mV 90
